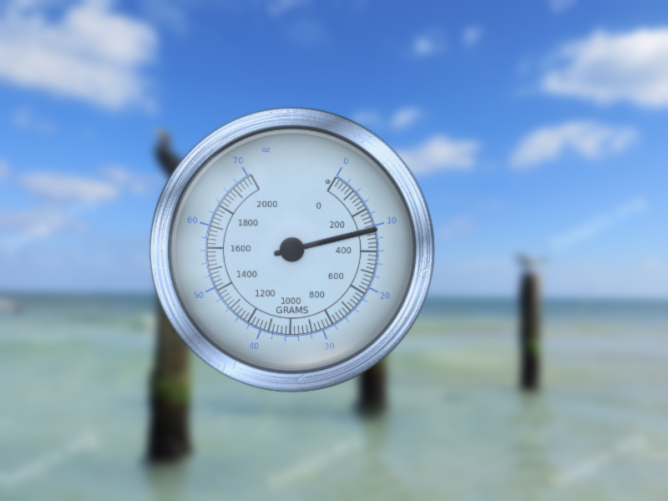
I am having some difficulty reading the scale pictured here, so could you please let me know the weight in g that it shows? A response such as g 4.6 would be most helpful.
g 300
